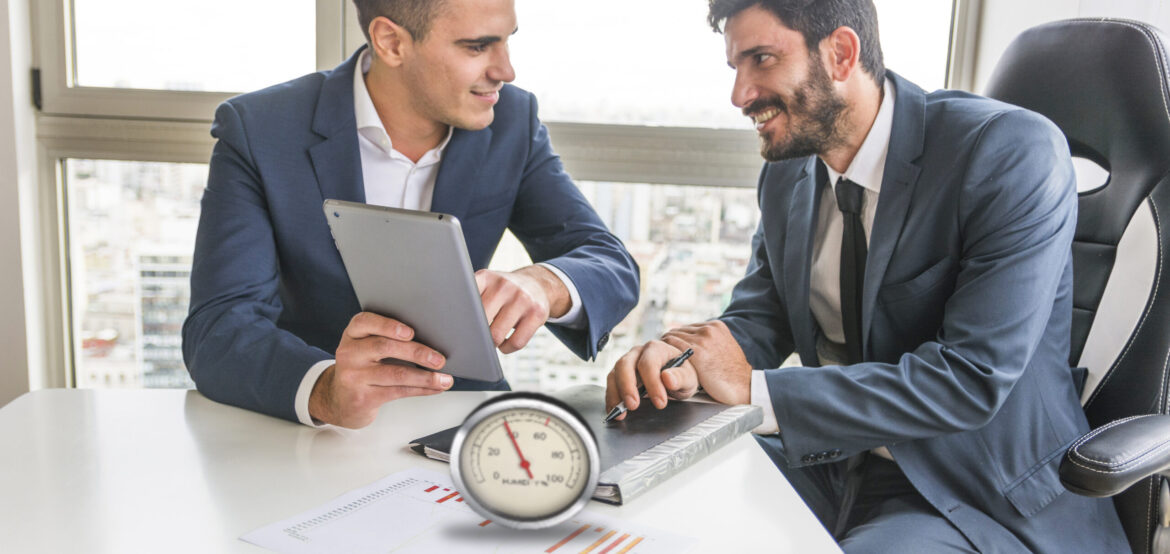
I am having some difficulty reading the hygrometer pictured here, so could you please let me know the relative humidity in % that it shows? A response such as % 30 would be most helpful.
% 40
